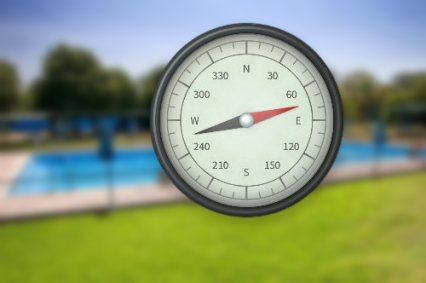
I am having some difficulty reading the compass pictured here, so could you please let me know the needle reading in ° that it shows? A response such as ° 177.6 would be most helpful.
° 75
